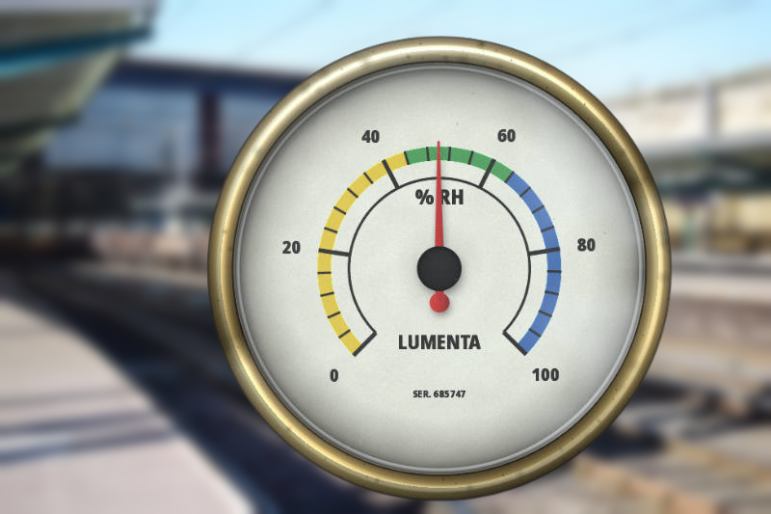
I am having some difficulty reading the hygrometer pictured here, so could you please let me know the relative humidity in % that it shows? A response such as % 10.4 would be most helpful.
% 50
